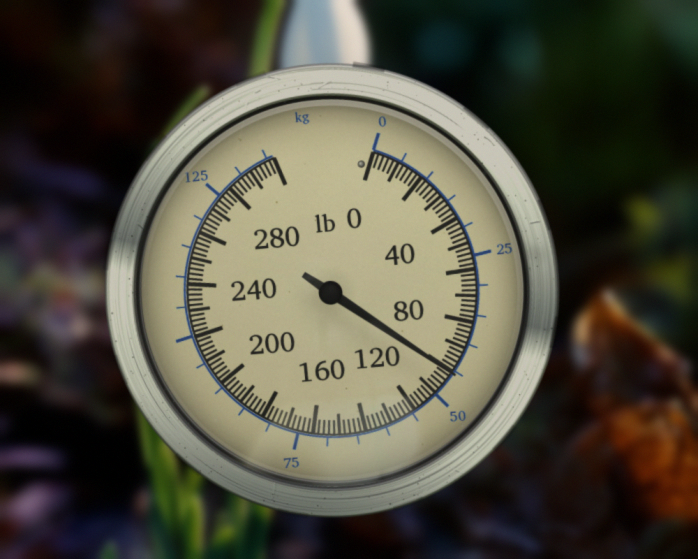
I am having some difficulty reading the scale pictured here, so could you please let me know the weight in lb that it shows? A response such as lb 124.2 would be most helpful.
lb 100
